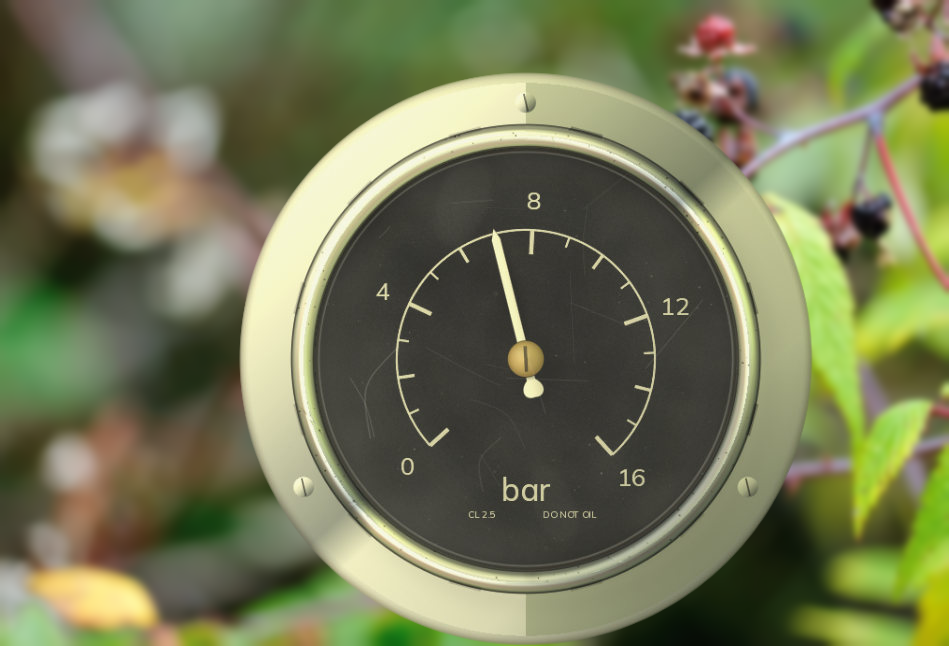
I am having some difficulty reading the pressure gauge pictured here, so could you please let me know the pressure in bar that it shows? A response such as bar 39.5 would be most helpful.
bar 7
